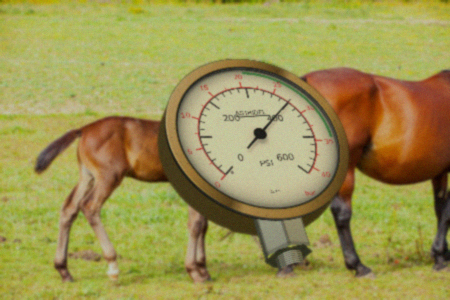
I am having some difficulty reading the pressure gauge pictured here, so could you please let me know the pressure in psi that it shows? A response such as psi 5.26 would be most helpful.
psi 400
